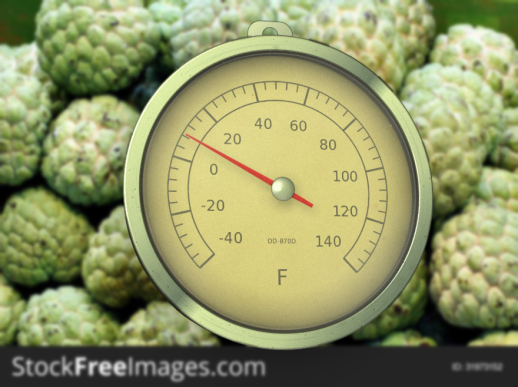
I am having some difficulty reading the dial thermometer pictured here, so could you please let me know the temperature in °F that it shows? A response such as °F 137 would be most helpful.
°F 8
